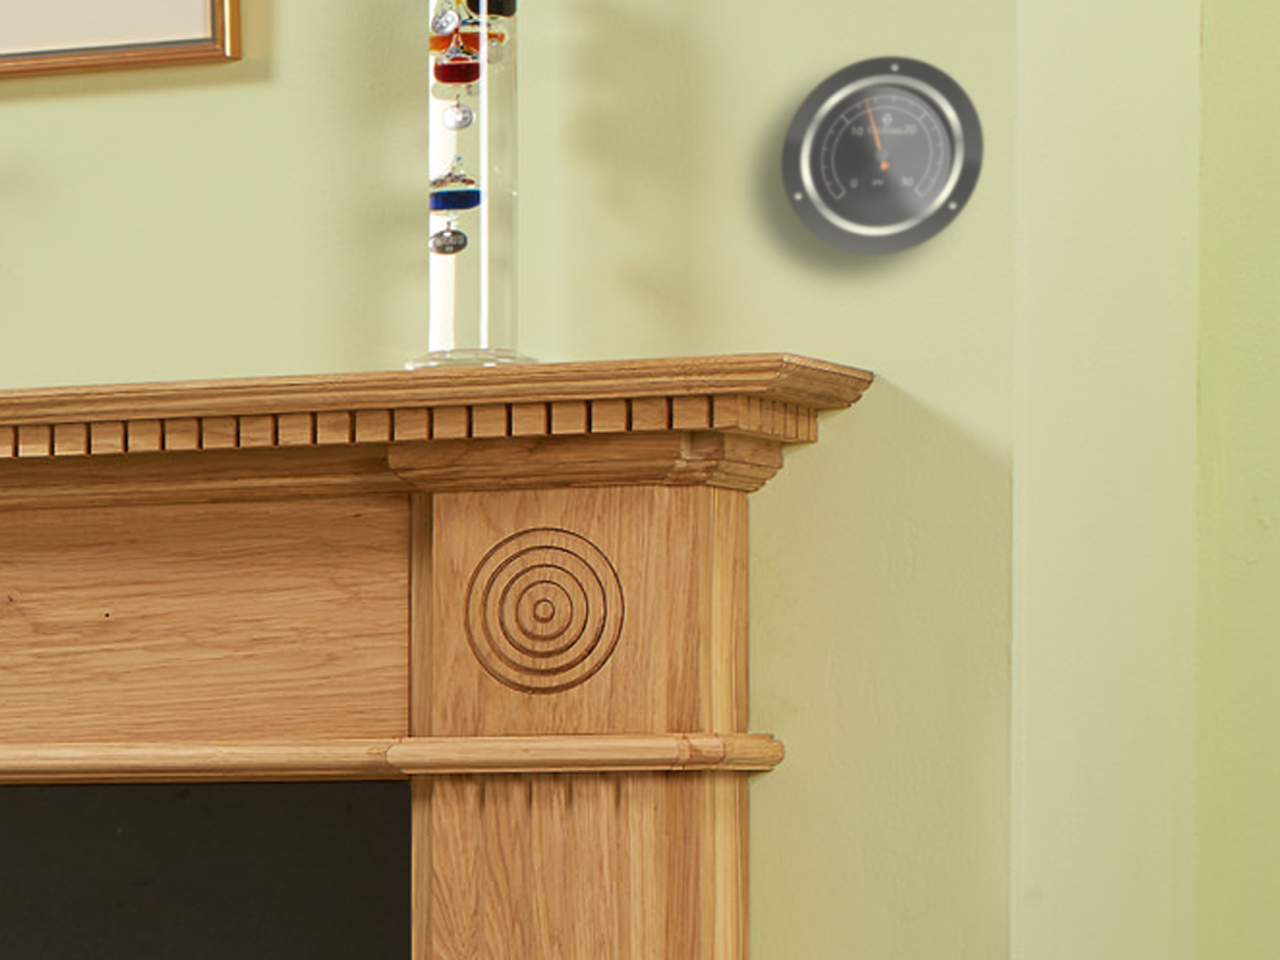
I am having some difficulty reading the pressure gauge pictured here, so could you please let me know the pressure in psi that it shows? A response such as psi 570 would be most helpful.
psi 13
